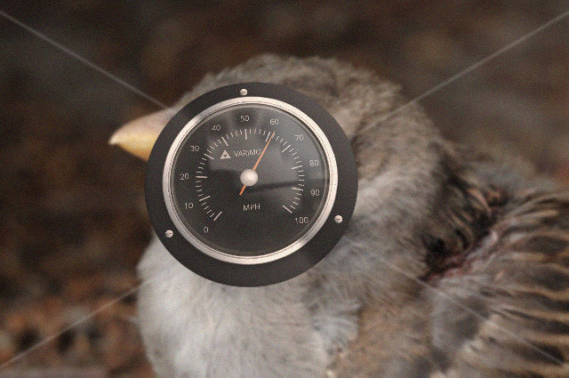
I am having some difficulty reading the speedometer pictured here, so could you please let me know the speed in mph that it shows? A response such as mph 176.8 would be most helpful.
mph 62
